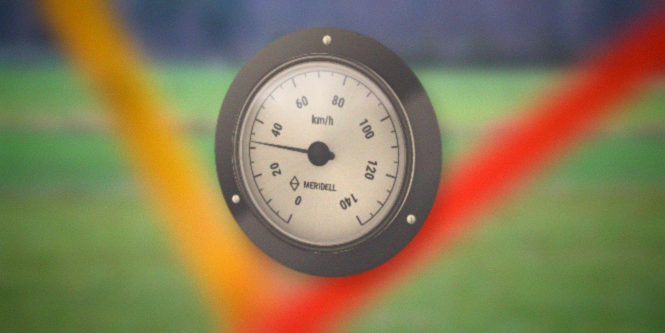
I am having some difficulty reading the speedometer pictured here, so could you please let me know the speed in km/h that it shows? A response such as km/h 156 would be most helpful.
km/h 32.5
